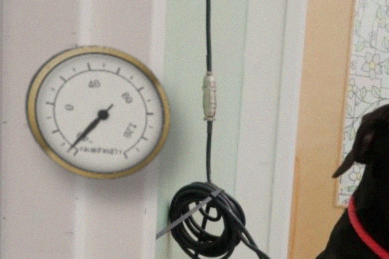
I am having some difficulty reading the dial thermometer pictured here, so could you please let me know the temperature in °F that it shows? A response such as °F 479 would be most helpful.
°F -35
